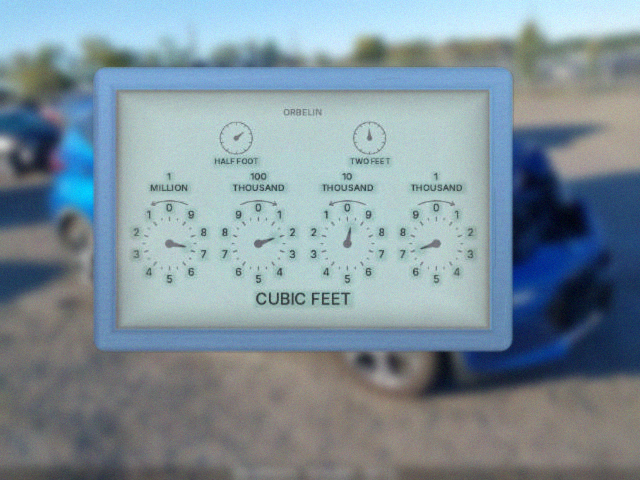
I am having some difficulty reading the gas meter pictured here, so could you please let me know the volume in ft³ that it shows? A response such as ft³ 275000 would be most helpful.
ft³ 719700
